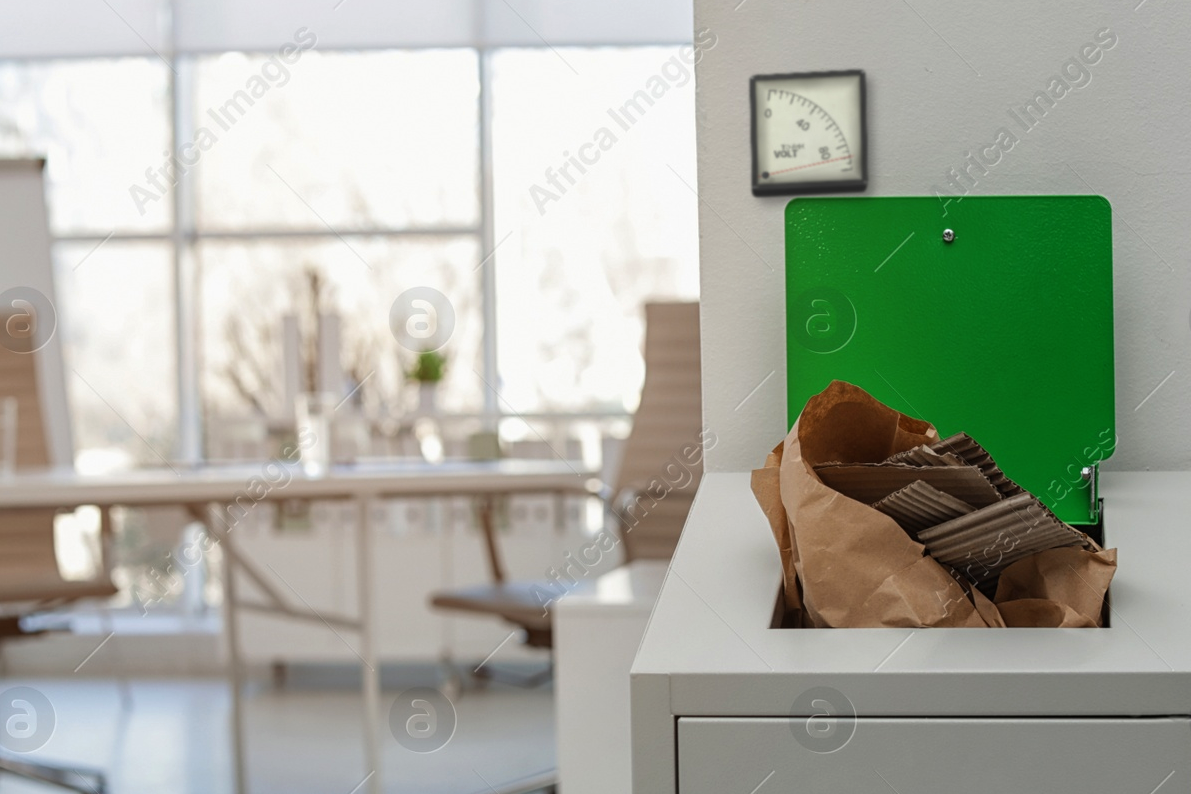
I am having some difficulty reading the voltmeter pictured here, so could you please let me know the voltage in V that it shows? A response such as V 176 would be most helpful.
V 90
